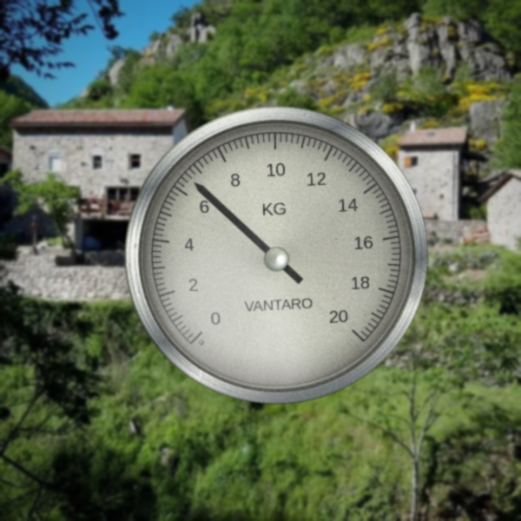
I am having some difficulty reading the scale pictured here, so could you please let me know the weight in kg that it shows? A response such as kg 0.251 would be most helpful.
kg 6.6
